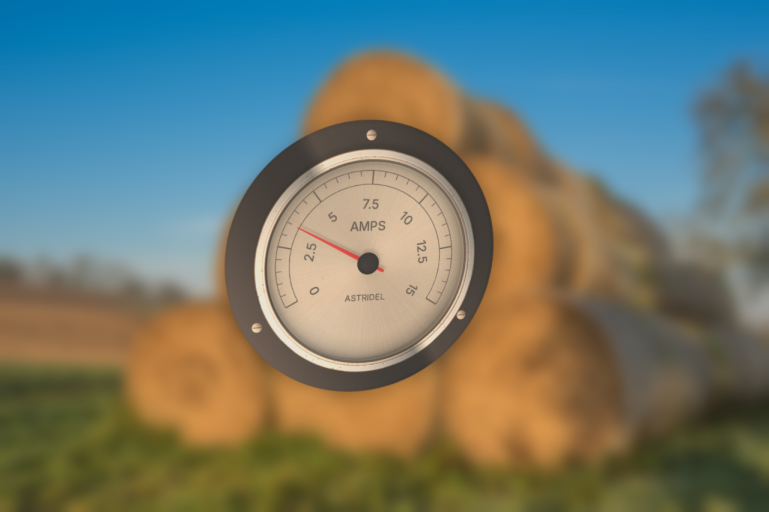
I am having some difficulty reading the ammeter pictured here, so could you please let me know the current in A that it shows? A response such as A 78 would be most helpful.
A 3.5
